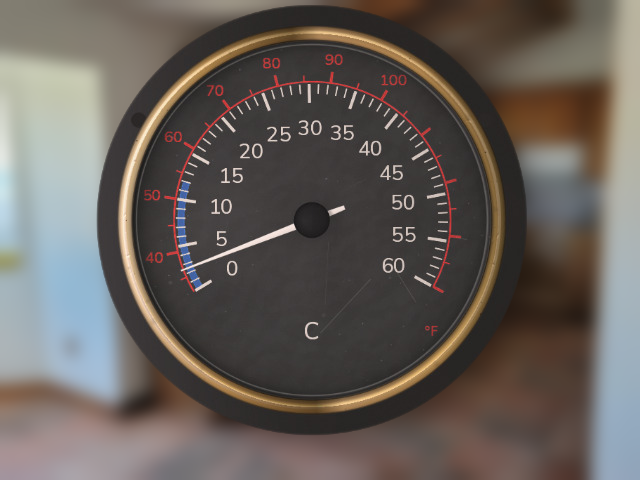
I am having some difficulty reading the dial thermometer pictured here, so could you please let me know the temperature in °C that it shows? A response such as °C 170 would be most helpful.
°C 2.5
